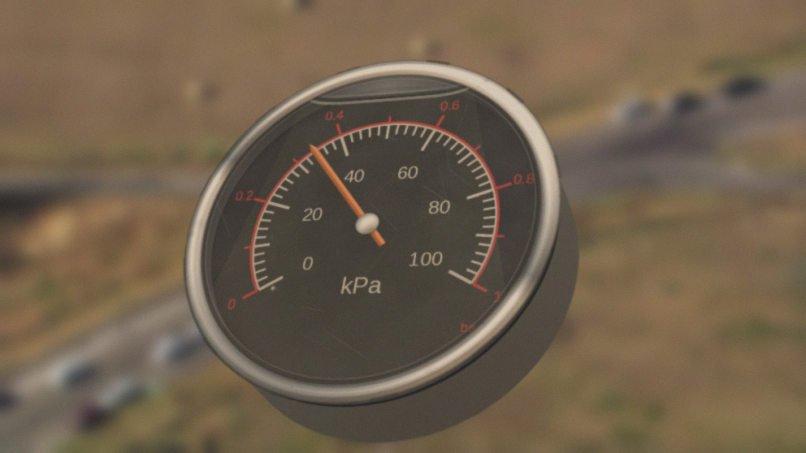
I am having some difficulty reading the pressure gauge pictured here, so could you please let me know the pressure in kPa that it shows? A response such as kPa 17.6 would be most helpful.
kPa 34
